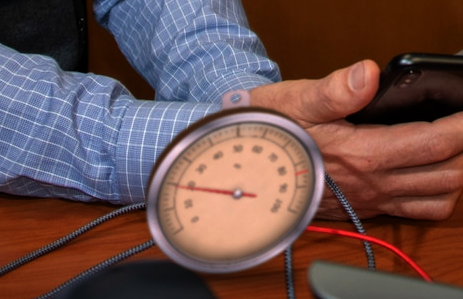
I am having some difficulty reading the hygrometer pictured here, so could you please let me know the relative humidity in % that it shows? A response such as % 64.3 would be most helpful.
% 20
